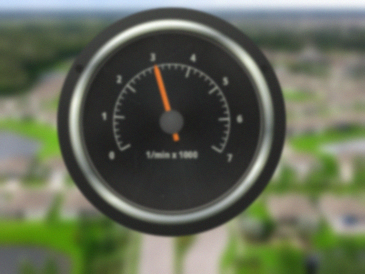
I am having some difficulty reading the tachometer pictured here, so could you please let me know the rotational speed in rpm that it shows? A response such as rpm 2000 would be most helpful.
rpm 3000
